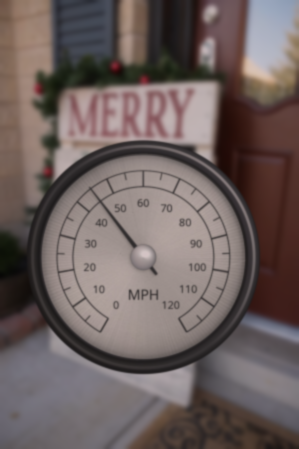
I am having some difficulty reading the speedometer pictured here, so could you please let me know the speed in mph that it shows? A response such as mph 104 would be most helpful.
mph 45
